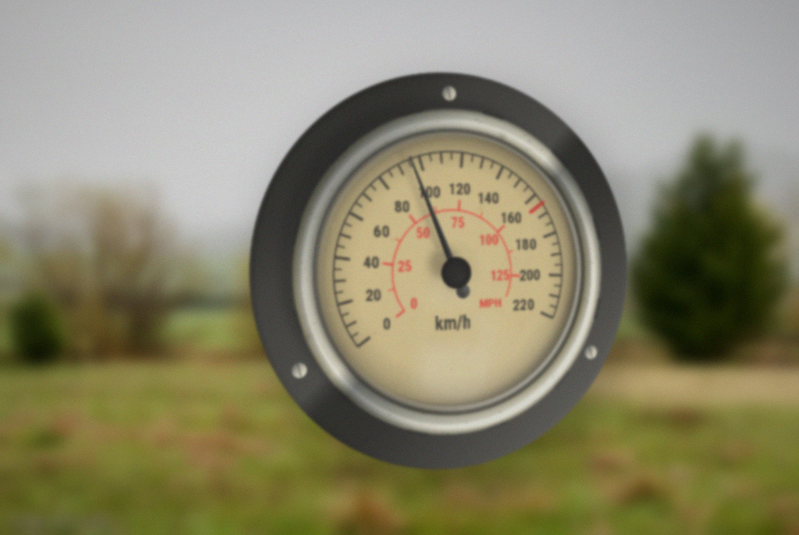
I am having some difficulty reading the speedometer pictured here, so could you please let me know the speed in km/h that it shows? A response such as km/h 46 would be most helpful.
km/h 95
